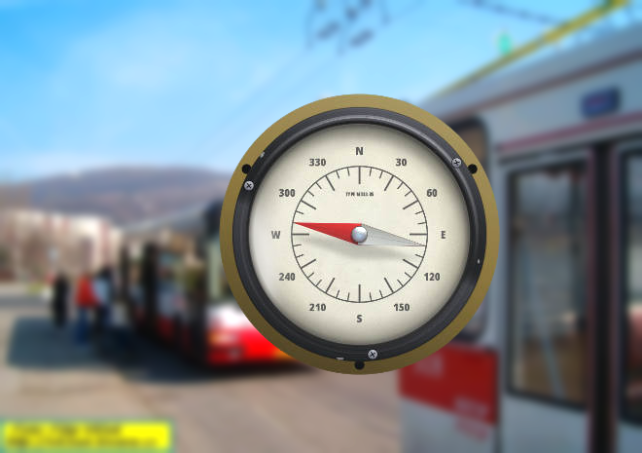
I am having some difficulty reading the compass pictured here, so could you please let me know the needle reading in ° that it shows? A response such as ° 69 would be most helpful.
° 280
